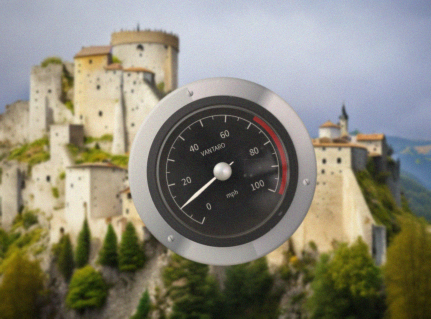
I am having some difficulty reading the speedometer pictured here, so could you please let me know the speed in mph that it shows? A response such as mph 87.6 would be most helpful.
mph 10
